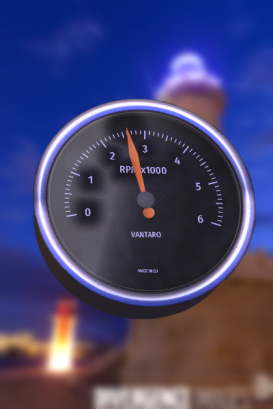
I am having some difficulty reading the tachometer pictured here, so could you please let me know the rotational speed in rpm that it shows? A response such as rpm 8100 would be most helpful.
rpm 2600
